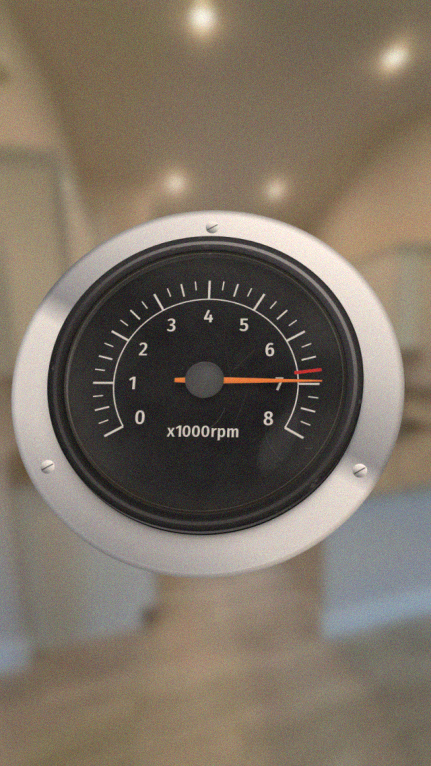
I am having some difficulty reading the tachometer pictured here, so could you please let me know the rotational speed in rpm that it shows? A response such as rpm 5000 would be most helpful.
rpm 7000
